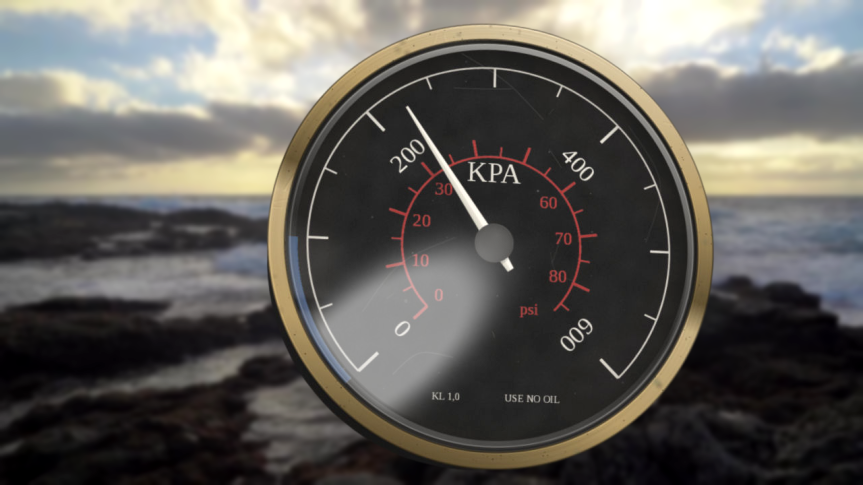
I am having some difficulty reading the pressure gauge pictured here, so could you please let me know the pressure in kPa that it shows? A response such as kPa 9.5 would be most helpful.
kPa 225
